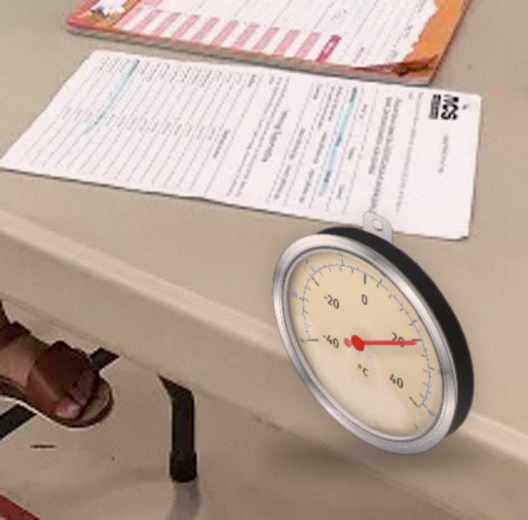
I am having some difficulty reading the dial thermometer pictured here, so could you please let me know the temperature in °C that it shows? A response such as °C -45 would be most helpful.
°C 20
